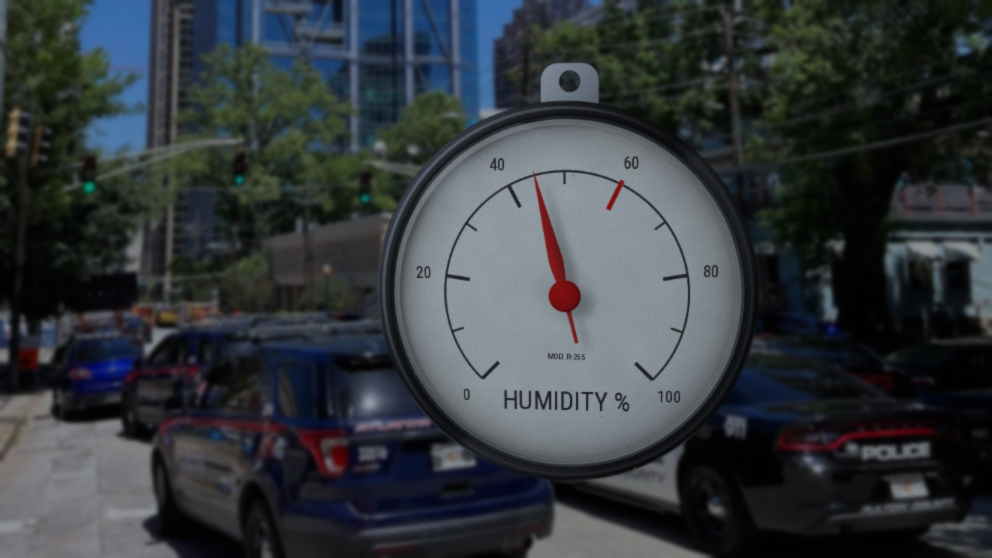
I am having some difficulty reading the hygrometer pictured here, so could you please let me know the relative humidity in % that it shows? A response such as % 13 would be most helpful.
% 45
